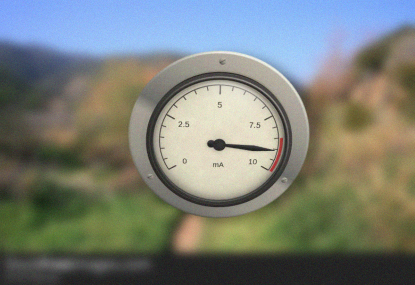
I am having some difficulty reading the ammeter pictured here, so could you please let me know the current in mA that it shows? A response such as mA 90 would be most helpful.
mA 9
